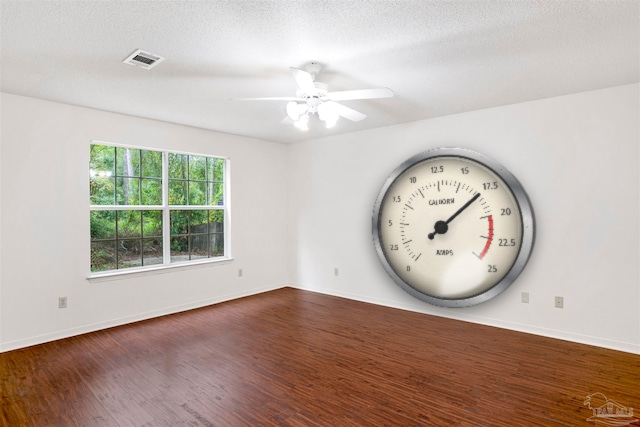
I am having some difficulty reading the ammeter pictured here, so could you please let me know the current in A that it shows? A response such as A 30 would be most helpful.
A 17.5
